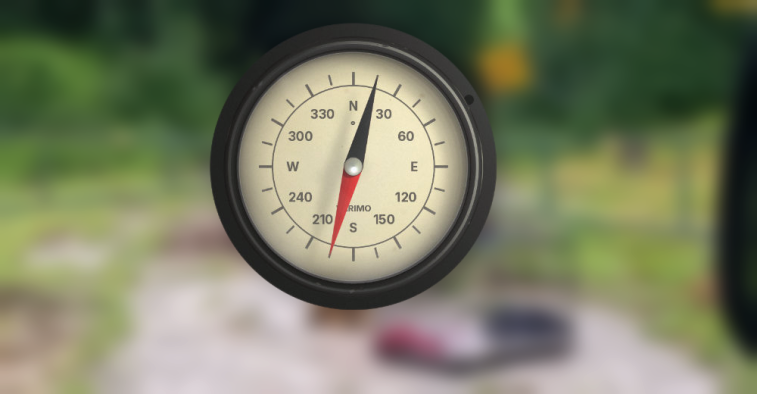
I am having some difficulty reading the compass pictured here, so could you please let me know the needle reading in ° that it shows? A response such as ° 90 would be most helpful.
° 195
